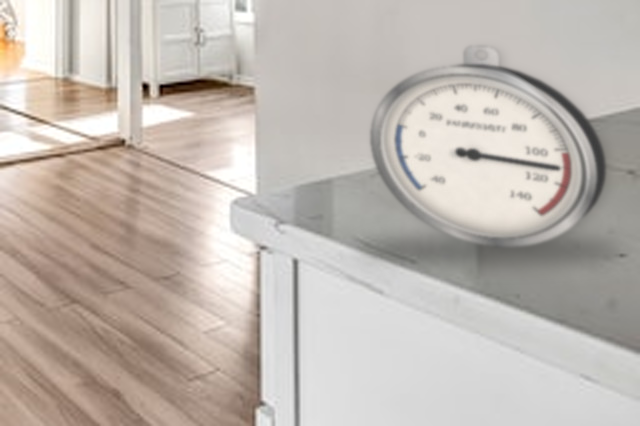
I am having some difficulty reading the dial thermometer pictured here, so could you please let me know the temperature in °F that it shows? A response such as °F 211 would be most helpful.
°F 110
